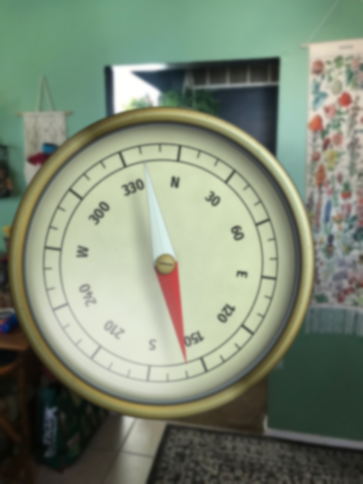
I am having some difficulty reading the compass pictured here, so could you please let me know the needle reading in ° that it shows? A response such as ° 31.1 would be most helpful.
° 160
